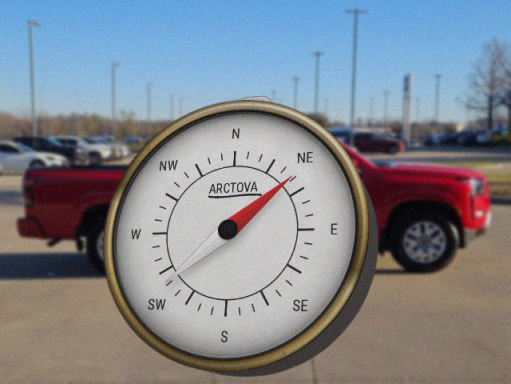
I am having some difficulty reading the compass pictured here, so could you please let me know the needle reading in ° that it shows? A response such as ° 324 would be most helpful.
° 50
